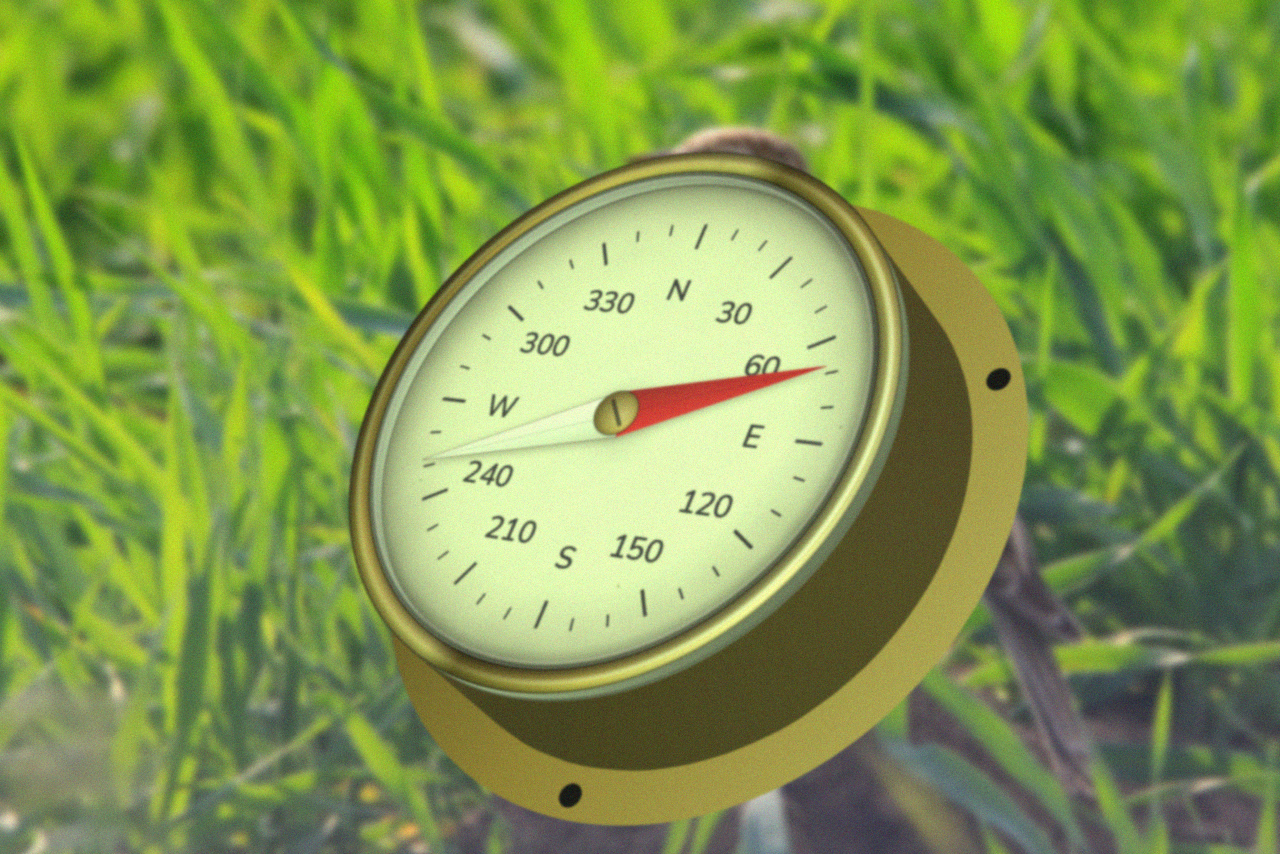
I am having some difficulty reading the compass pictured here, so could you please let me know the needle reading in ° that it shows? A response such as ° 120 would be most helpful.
° 70
